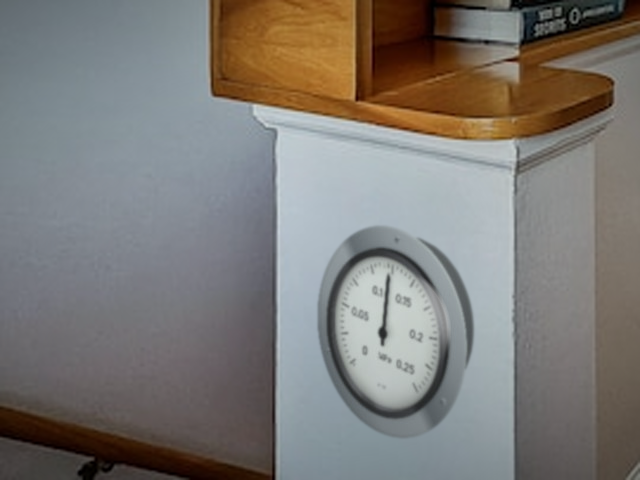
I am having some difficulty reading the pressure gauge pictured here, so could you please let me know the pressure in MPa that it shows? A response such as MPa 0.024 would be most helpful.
MPa 0.125
